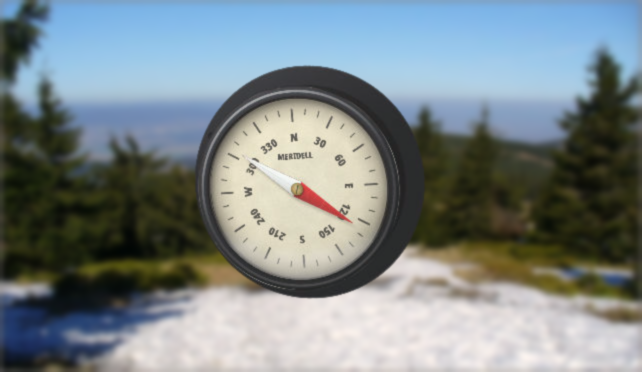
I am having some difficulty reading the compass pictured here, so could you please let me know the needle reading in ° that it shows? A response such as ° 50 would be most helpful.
° 125
